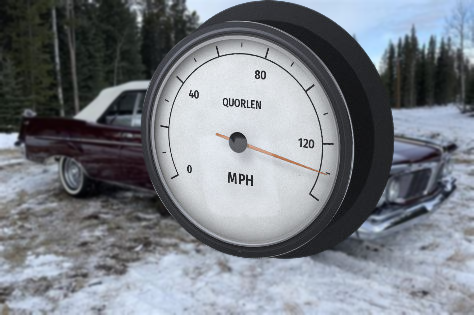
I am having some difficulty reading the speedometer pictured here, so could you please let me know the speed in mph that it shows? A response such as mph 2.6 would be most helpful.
mph 130
